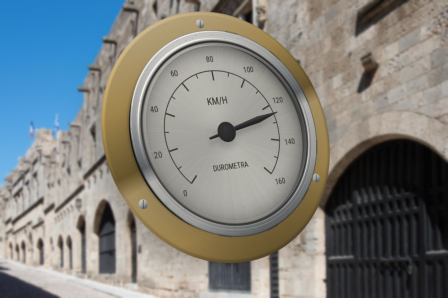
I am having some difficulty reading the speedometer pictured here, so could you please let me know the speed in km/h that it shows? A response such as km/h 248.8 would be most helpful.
km/h 125
